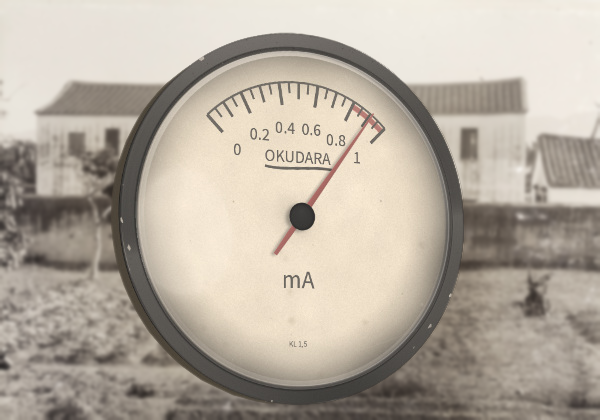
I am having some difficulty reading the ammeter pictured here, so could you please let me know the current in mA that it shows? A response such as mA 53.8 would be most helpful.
mA 0.9
